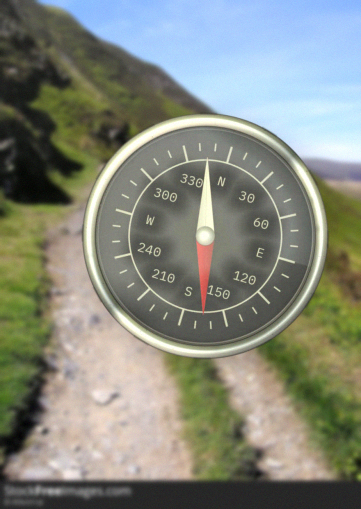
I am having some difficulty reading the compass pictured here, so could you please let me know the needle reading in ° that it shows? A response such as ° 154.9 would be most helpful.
° 165
